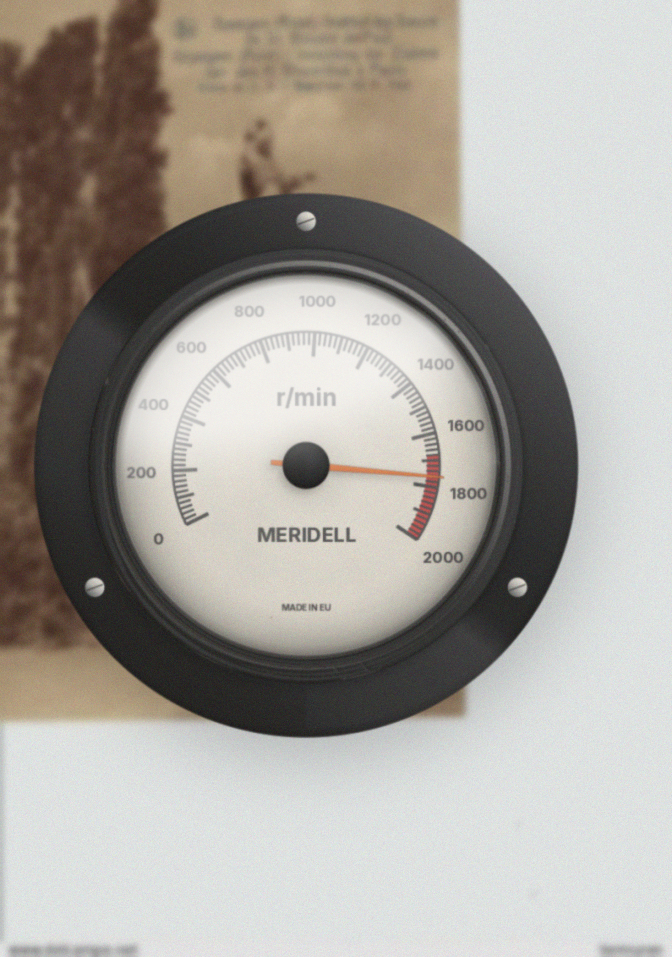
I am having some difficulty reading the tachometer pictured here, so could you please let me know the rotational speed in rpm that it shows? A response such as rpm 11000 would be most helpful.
rpm 1760
